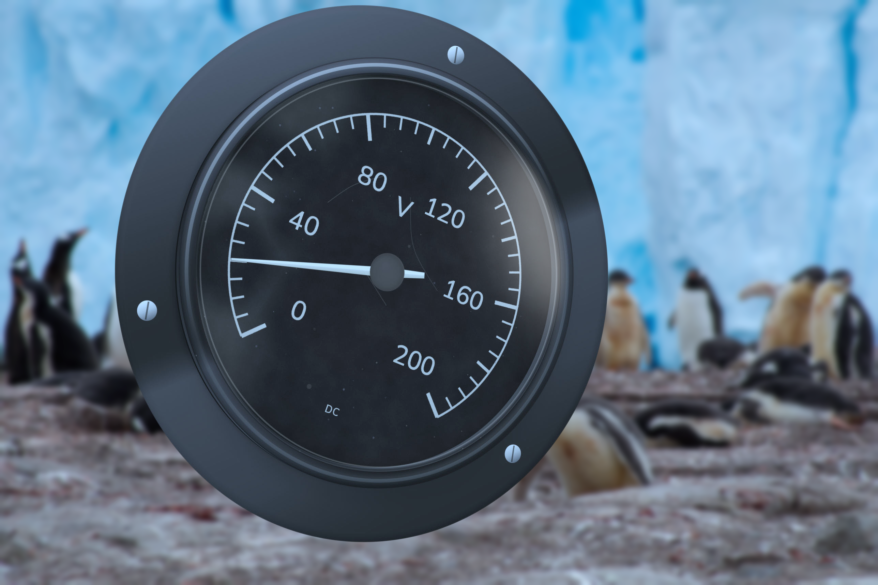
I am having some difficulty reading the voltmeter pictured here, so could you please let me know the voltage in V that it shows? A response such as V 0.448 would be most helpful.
V 20
